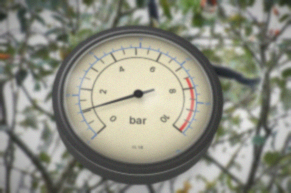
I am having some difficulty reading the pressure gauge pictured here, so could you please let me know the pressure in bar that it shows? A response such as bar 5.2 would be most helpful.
bar 1
